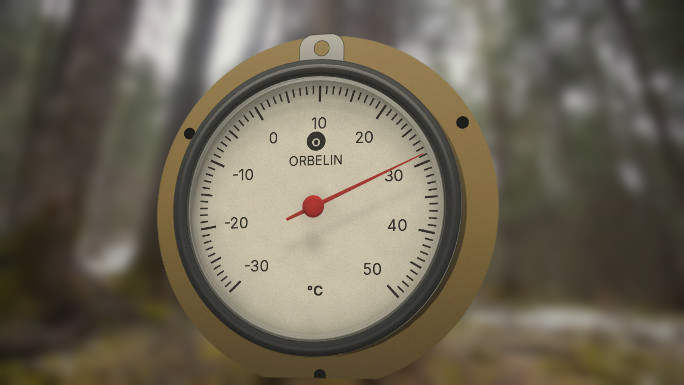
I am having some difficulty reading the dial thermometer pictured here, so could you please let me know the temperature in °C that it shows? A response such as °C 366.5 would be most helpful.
°C 29
